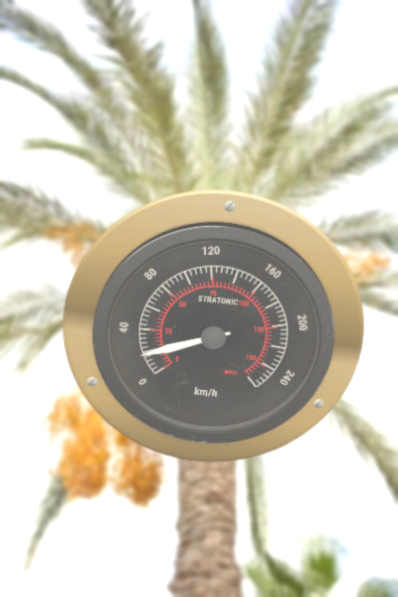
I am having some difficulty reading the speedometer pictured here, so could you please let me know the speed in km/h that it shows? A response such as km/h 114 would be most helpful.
km/h 20
